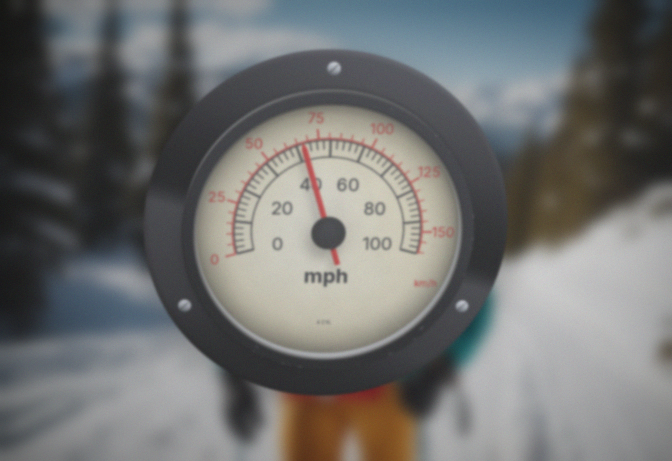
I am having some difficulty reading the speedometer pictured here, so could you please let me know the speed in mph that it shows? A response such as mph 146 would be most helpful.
mph 42
